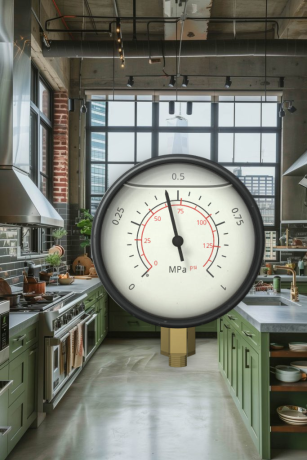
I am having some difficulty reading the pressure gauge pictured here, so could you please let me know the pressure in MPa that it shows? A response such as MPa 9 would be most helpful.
MPa 0.45
